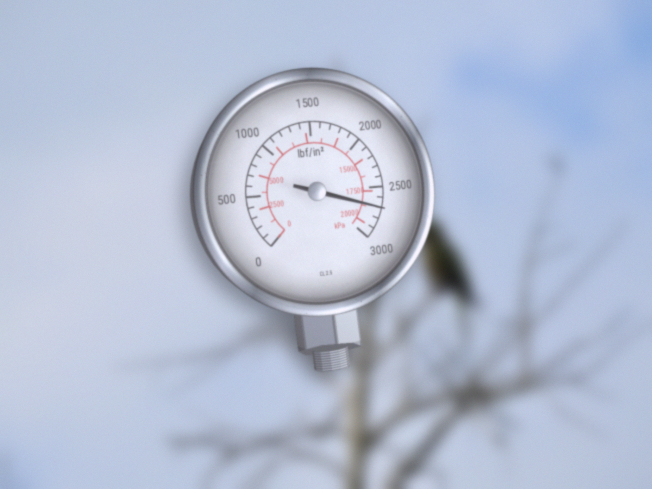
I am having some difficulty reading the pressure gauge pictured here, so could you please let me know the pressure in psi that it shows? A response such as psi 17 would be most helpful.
psi 2700
